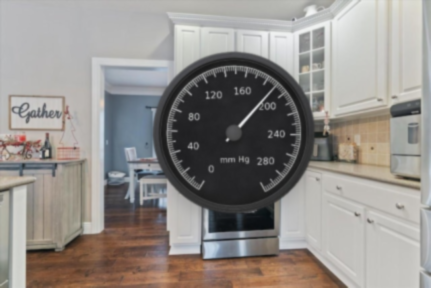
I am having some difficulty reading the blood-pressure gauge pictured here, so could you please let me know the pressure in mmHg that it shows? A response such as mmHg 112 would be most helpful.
mmHg 190
